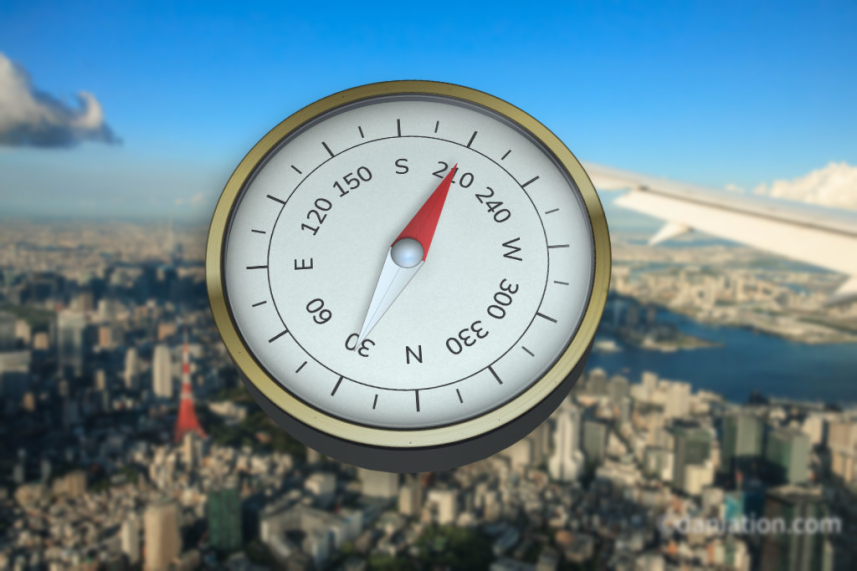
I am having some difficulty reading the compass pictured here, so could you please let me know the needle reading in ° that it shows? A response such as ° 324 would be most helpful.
° 210
